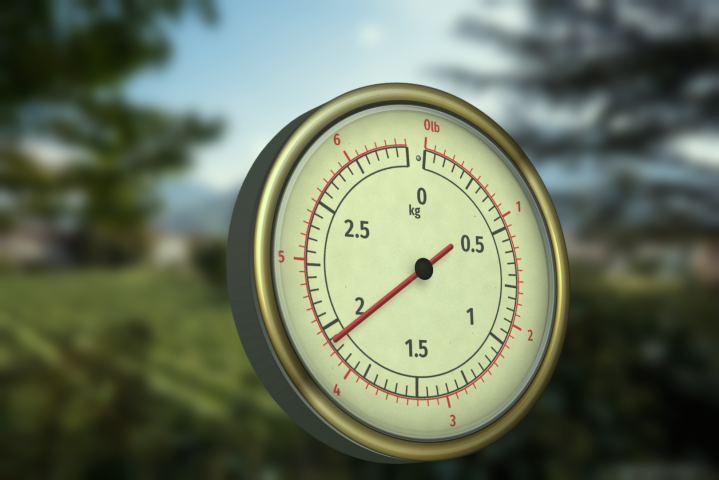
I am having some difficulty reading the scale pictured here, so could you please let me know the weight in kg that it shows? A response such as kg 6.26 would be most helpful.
kg 1.95
